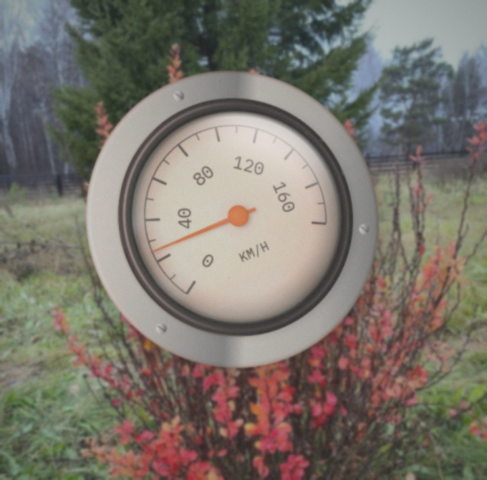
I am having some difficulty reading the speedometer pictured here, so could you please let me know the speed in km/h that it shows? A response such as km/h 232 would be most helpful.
km/h 25
